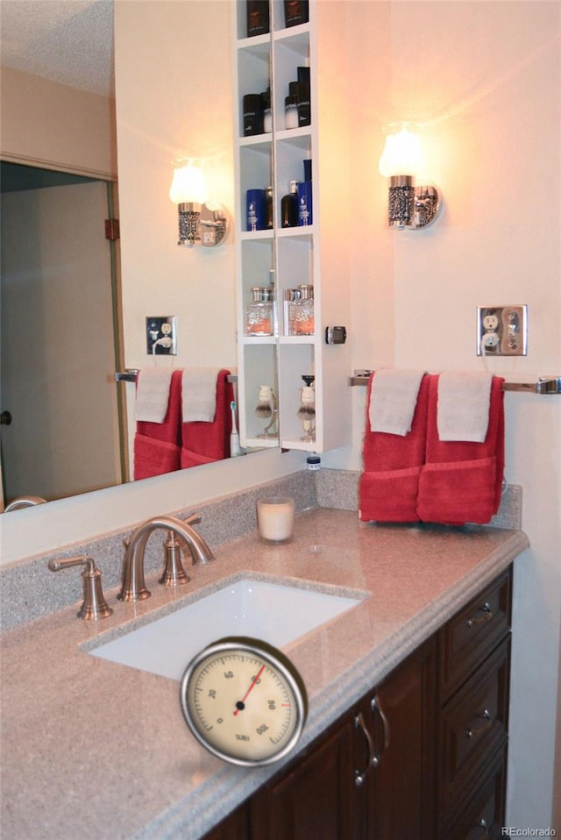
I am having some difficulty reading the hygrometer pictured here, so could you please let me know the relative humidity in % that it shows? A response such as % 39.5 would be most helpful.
% 60
